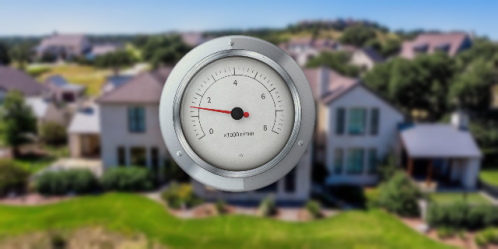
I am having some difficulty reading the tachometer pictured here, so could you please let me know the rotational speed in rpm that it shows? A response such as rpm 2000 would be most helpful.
rpm 1400
